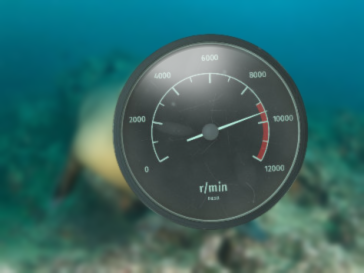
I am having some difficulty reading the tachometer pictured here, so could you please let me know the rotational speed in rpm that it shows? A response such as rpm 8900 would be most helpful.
rpm 9500
